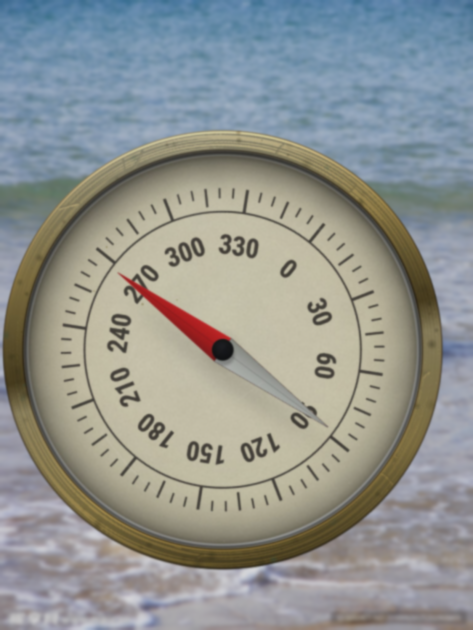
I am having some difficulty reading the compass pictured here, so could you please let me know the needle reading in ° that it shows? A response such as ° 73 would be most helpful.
° 267.5
